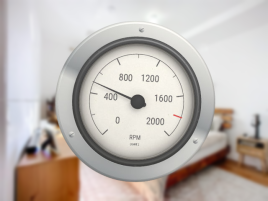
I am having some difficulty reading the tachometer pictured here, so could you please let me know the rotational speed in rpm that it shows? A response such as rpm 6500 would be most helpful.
rpm 500
